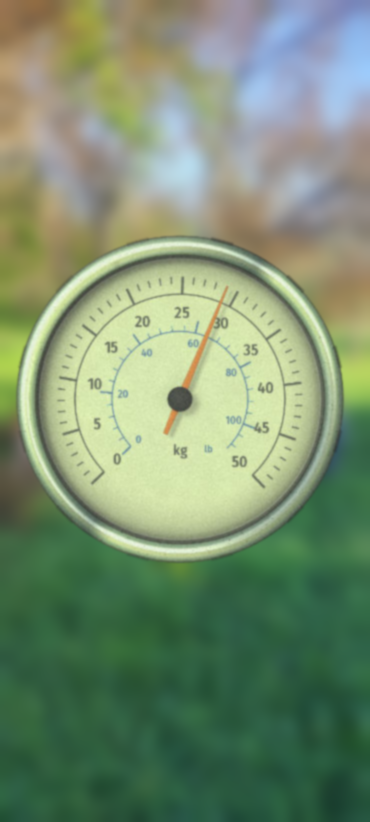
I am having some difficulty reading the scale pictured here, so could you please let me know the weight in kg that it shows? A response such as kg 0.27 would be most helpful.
kg 29
